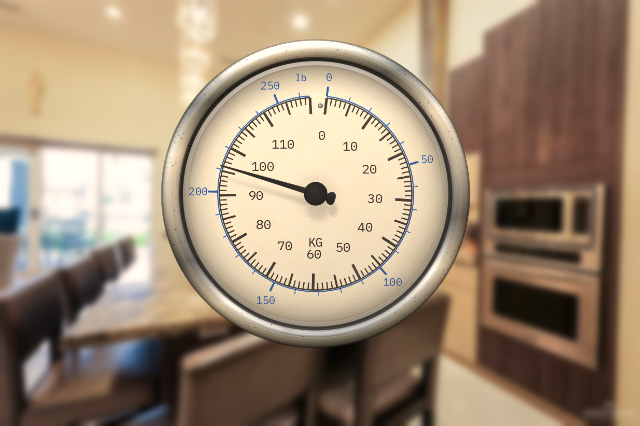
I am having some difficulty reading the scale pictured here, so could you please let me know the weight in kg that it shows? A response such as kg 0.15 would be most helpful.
kg 96
